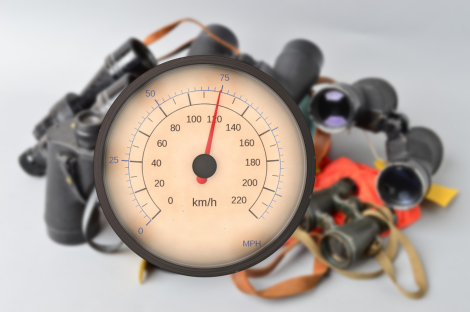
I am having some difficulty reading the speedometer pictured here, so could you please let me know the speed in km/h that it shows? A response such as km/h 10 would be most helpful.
km/h 120
